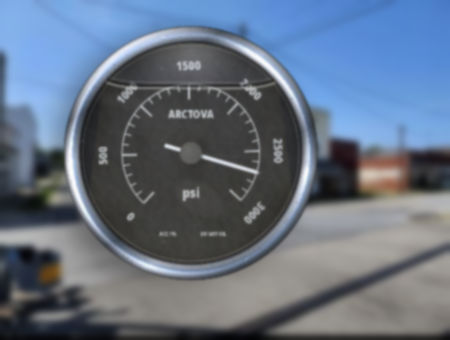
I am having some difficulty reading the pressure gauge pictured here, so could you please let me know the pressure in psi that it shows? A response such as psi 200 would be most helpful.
psi 2700
